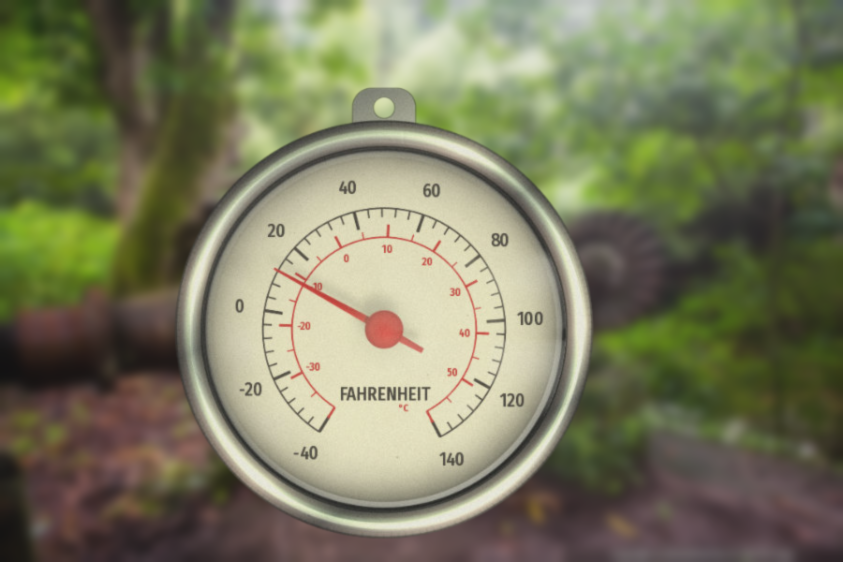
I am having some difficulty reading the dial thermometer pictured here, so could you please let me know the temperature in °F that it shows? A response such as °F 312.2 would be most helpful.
°F 12
